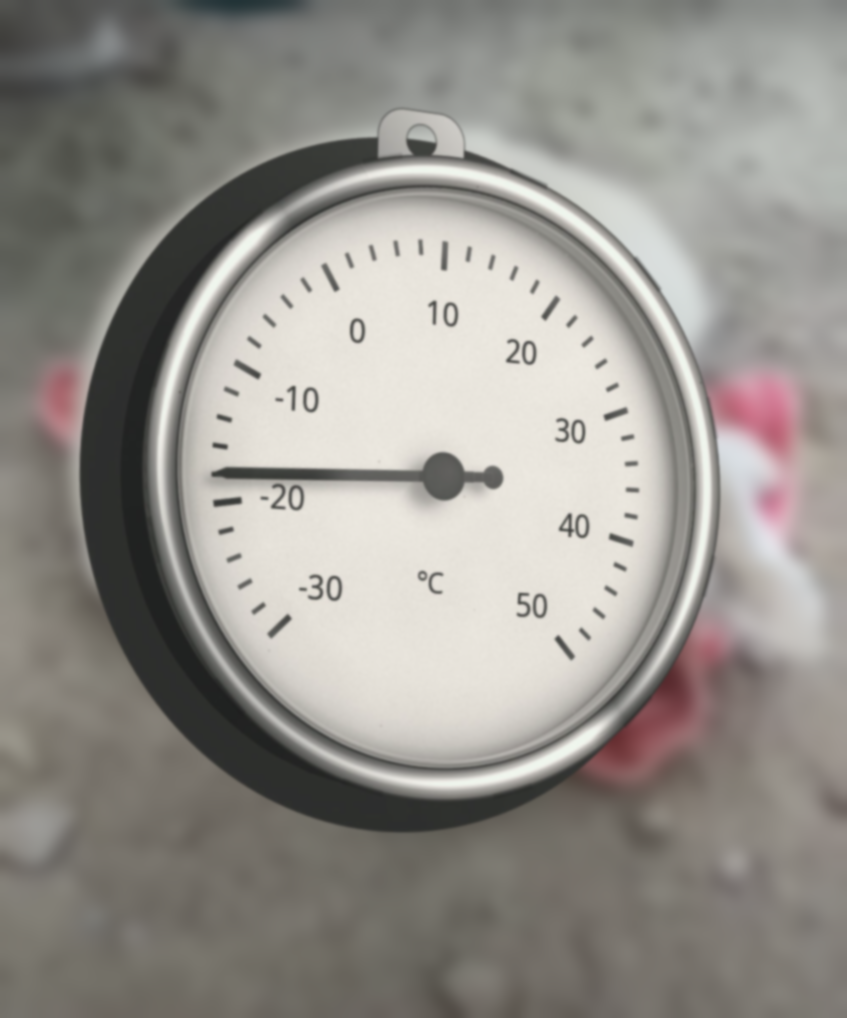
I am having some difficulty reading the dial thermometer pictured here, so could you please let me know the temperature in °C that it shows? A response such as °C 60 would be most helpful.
°C -18
